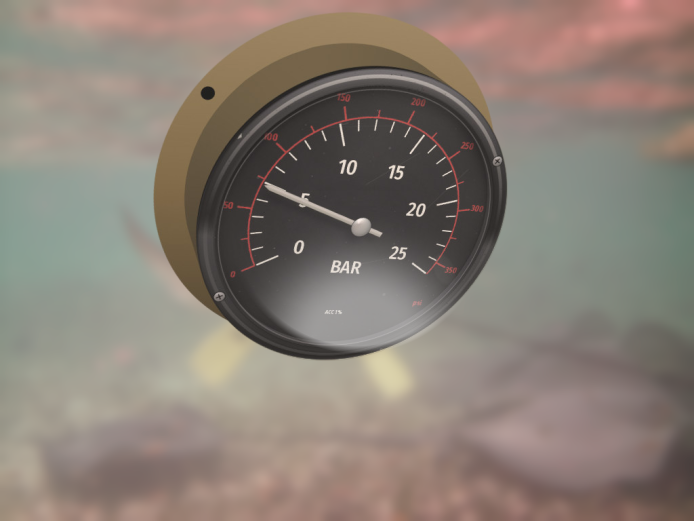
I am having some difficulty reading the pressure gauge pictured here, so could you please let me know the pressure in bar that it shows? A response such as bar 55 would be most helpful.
bar 5
